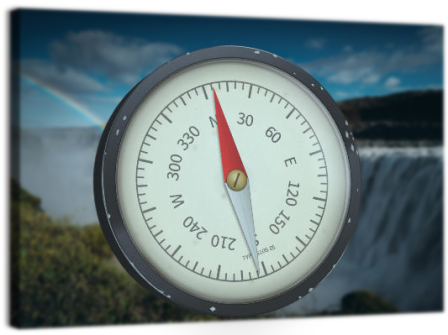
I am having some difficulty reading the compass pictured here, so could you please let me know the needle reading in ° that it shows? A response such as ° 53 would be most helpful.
° 5
